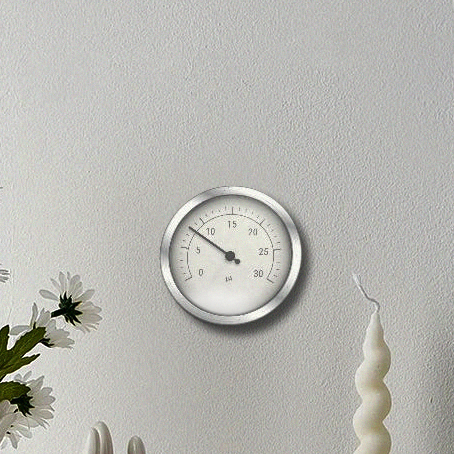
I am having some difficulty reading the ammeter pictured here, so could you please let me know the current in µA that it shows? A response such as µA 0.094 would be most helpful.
µA 8
